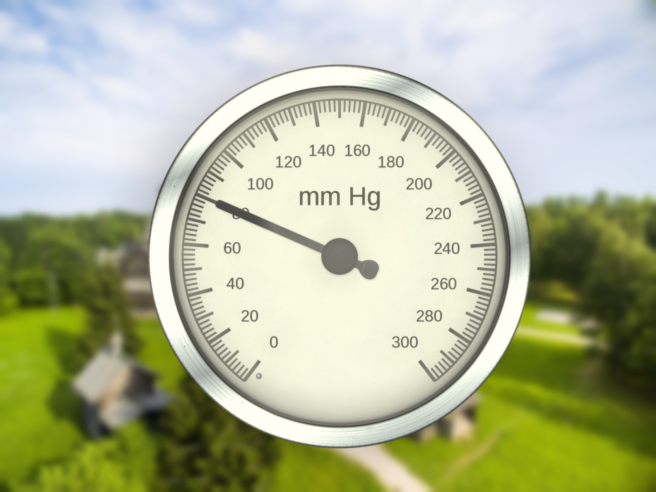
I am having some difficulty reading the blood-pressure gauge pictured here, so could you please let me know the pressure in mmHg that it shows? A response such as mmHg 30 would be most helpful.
mmHg 80
